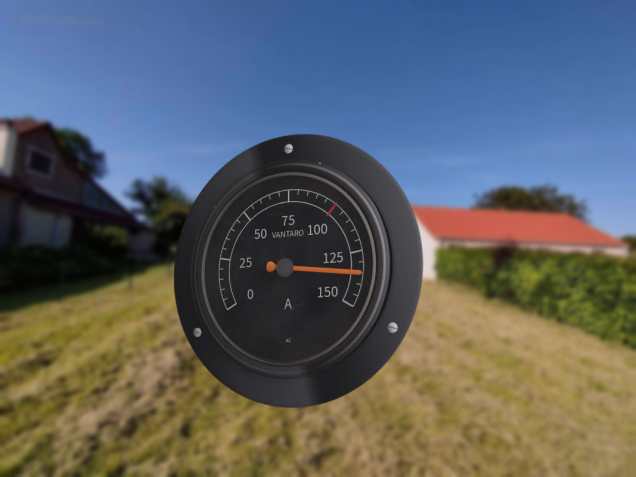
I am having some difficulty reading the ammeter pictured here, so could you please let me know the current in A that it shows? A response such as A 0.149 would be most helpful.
A 135
